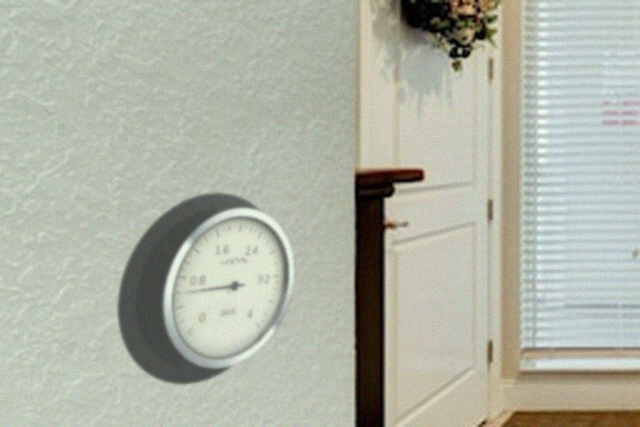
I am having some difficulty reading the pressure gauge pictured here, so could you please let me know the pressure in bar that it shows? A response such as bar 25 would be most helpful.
bar 0.6
